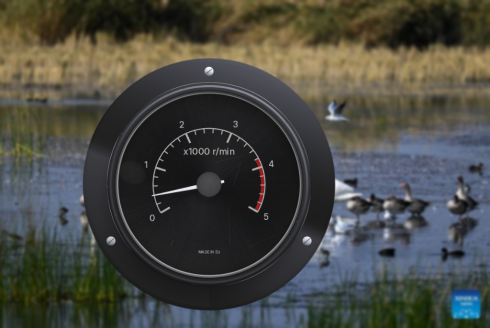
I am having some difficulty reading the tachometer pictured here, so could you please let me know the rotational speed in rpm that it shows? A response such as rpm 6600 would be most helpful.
rpm 400
